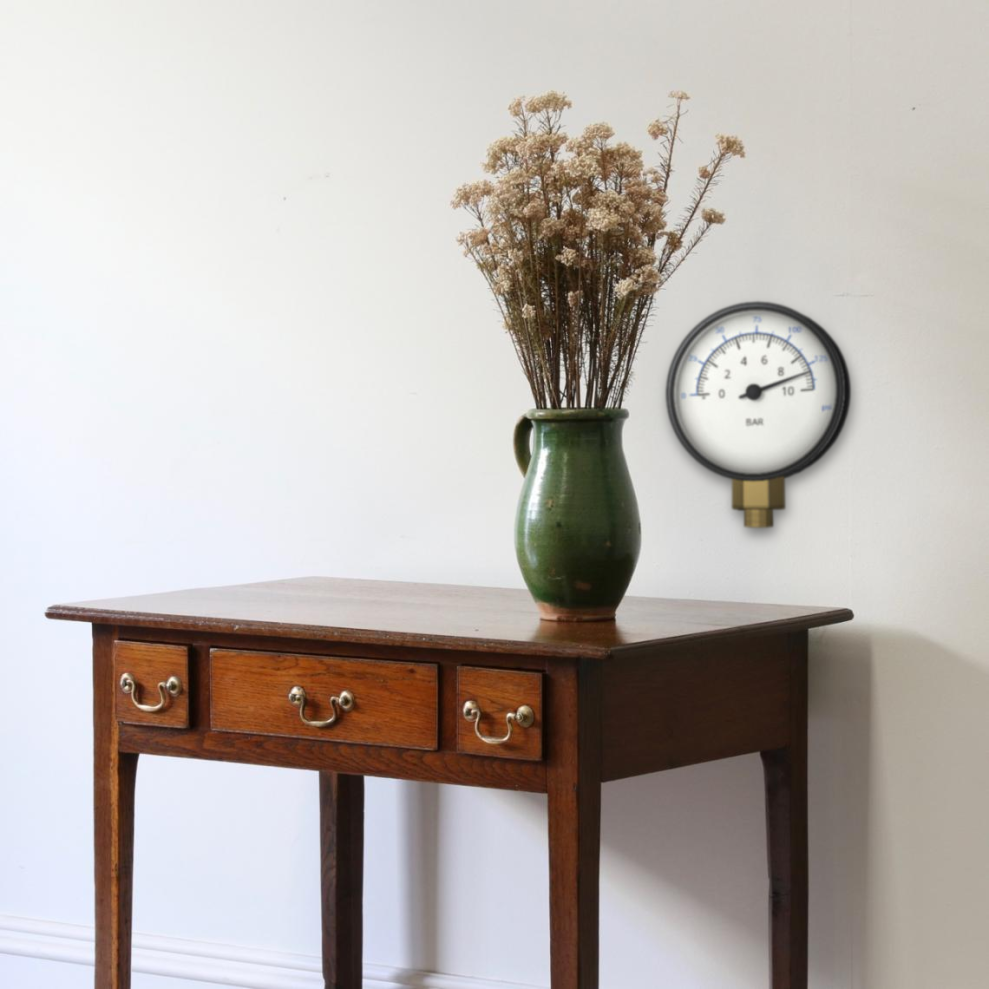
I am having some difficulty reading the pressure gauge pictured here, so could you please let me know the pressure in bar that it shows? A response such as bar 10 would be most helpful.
bar 9
